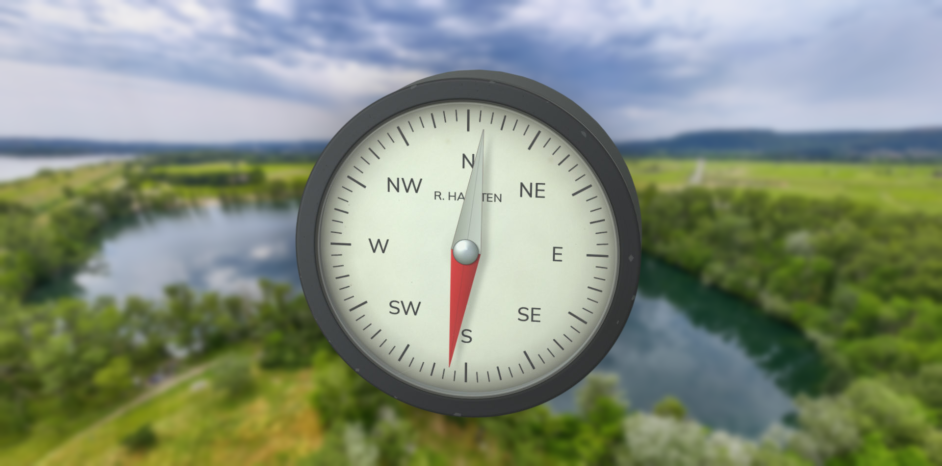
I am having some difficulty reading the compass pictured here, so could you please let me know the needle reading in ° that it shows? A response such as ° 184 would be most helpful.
° 187.5
